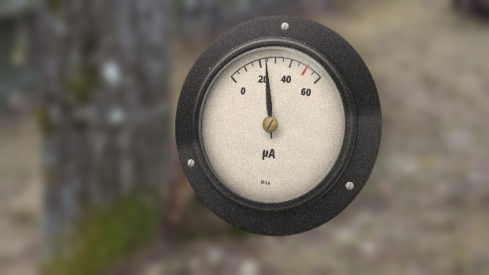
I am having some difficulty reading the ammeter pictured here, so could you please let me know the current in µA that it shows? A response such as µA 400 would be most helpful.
µA 25
